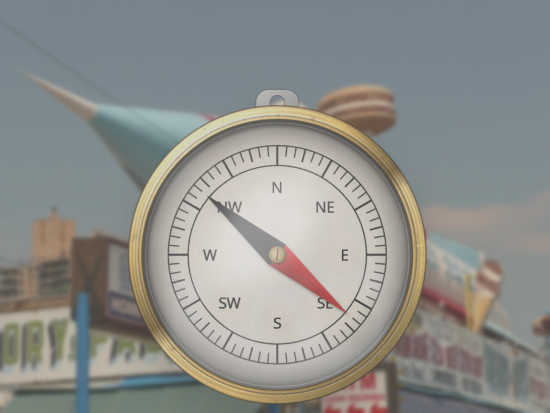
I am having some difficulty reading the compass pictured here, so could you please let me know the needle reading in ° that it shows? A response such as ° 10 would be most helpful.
° 130
